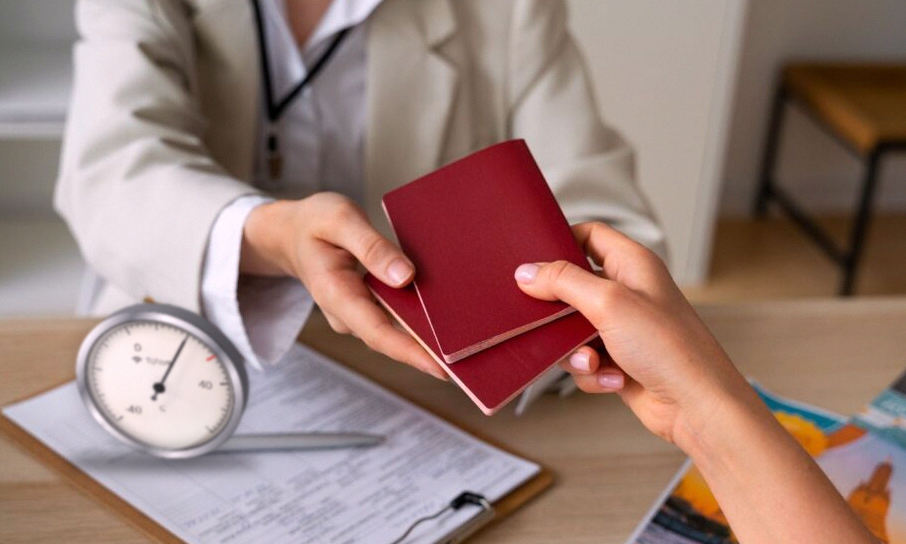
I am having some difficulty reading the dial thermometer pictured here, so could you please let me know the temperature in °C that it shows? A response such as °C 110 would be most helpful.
°C 20
